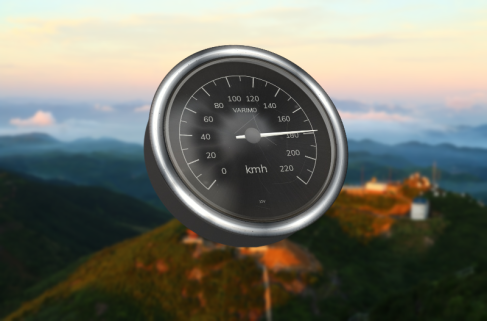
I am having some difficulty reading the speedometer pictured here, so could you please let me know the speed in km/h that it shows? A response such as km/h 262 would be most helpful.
km/h 180
